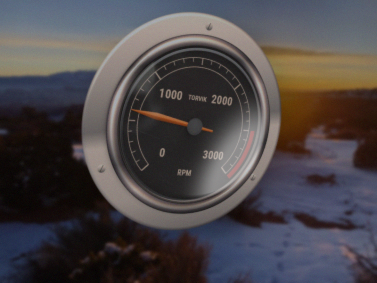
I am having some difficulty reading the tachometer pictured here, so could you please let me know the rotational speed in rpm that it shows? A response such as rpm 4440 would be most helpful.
rpm 600
